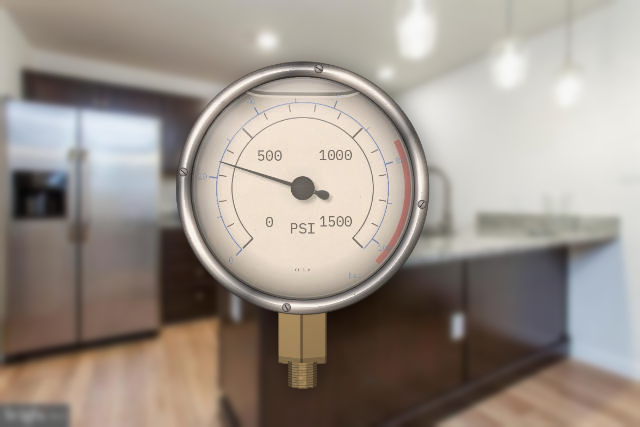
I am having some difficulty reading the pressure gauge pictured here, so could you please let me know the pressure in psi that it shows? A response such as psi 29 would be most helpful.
psi 350
